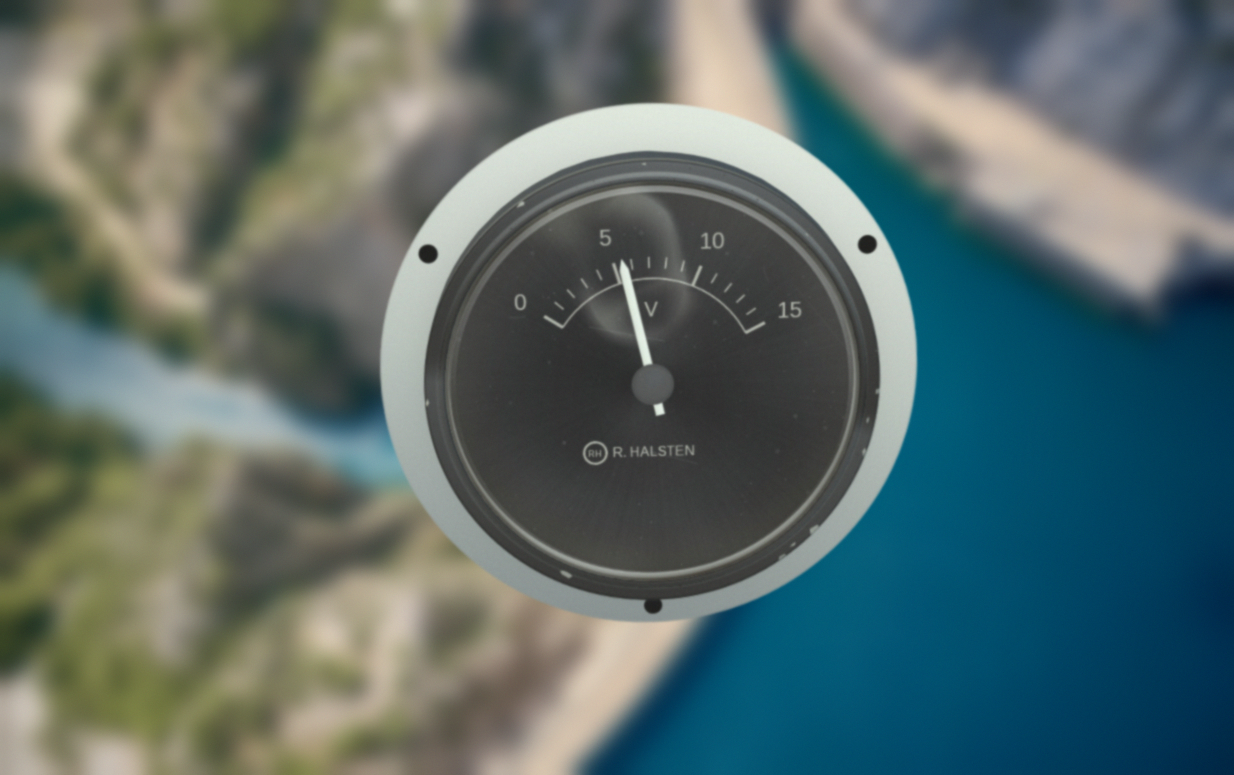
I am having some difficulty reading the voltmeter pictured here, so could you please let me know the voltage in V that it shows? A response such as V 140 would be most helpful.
V 5.5
